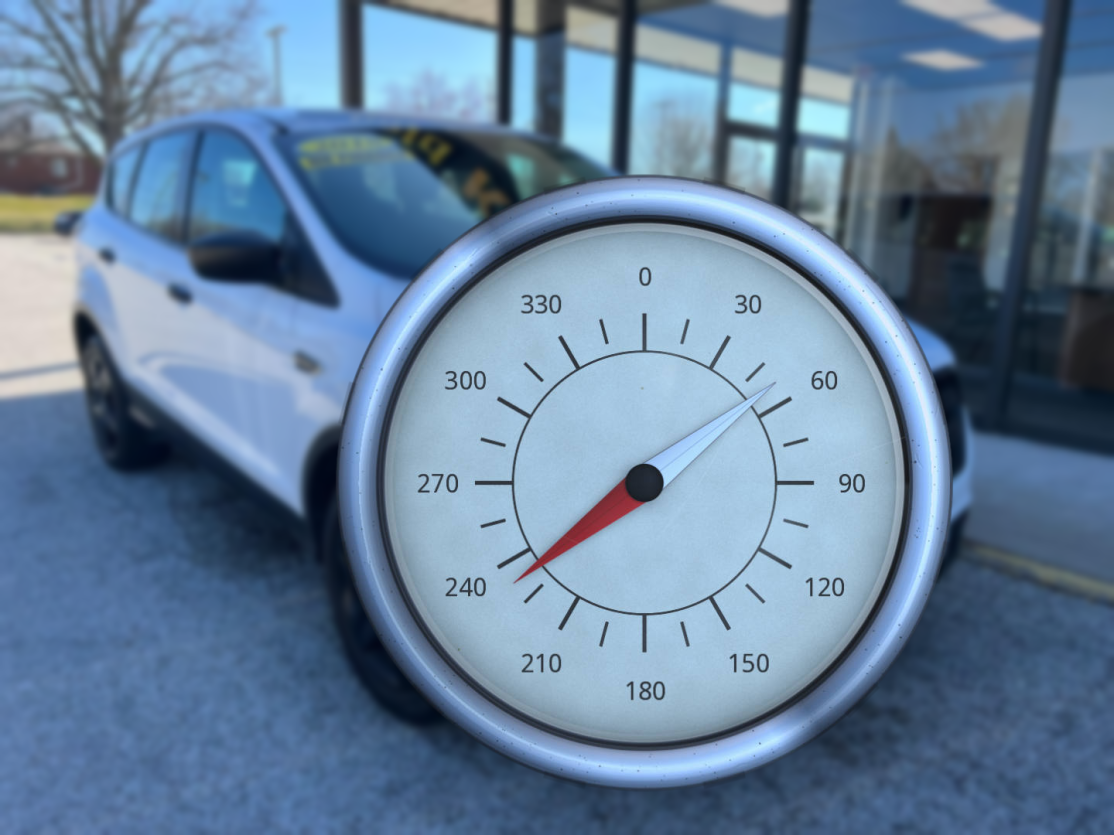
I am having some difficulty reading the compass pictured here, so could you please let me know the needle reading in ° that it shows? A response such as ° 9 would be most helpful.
° 232.5
